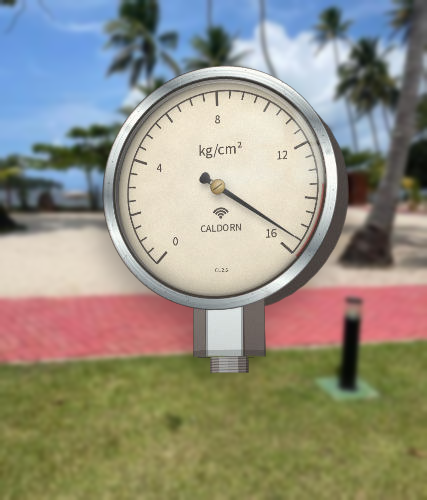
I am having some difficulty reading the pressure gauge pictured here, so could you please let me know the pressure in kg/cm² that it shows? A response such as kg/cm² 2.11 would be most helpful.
kg/cm² 15.5
